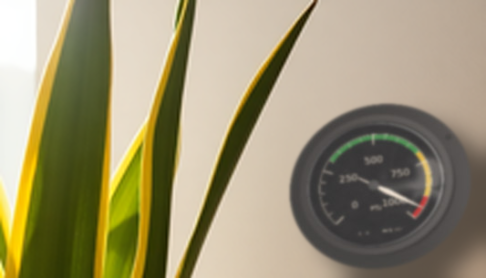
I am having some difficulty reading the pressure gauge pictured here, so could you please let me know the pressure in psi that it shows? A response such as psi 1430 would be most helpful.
psi 950
